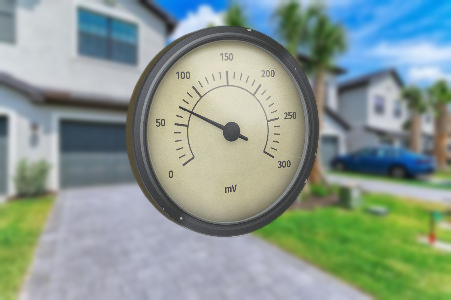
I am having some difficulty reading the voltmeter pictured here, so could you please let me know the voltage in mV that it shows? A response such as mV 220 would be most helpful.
mV 70
